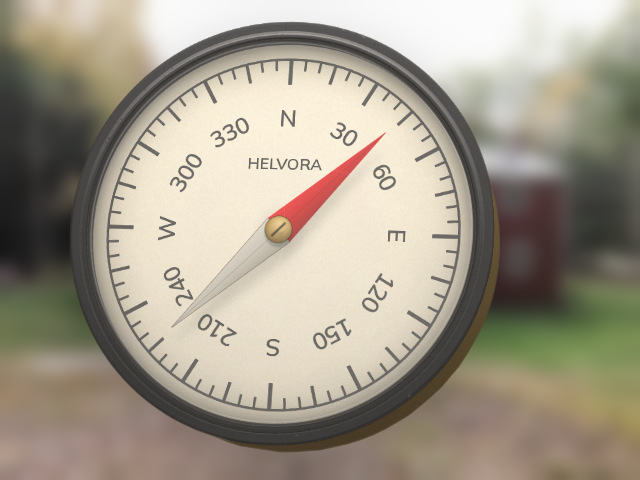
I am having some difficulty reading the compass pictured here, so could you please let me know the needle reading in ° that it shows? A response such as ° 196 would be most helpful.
° 45
